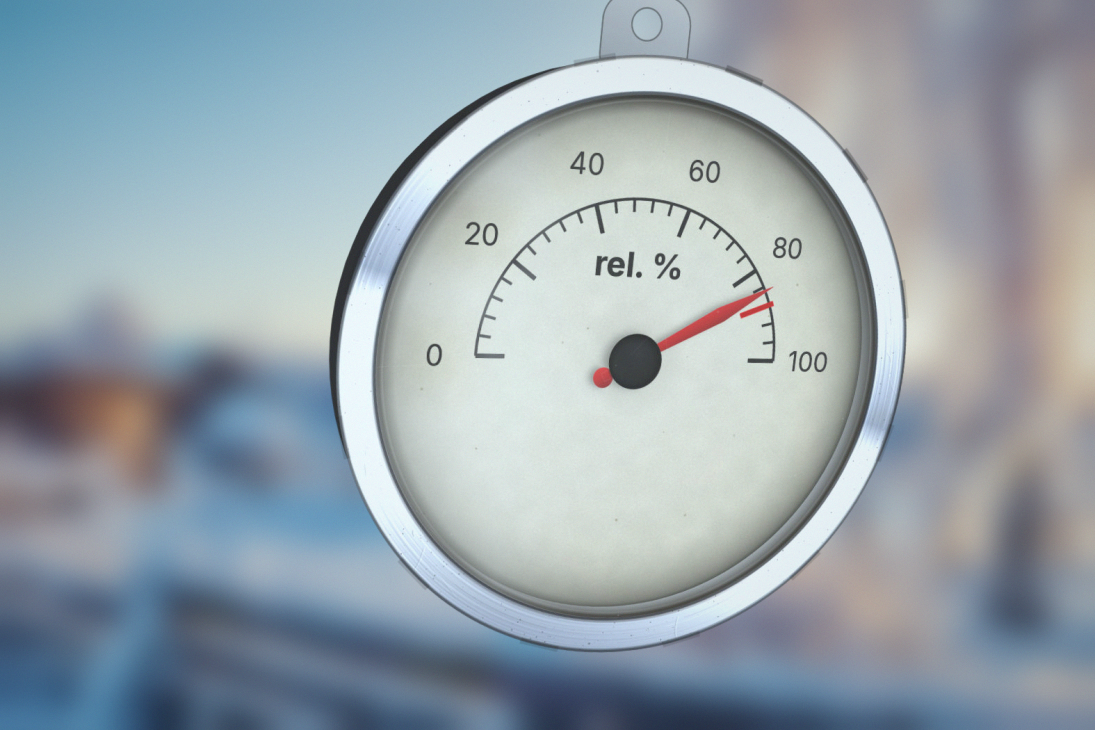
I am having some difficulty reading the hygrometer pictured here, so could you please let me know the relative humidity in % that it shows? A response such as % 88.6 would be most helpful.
% 84
